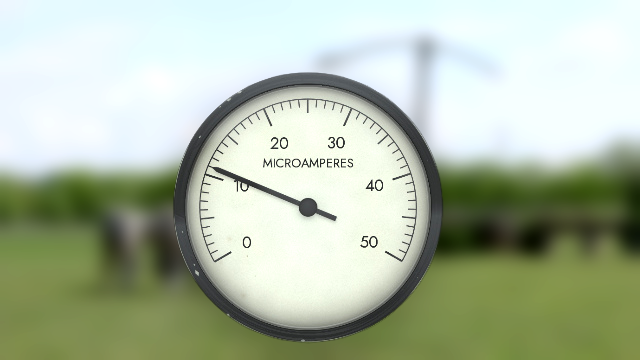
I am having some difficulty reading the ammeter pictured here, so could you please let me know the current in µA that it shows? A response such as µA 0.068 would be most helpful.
µA 11
